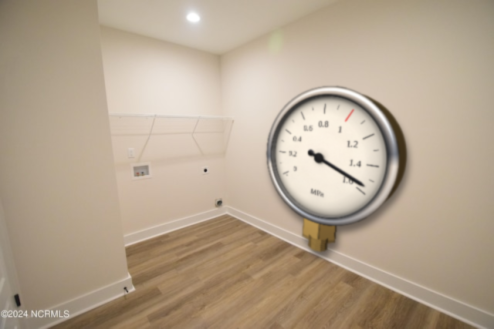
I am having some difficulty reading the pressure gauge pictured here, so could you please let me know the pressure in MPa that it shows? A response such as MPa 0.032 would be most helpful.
MPa 1.55
